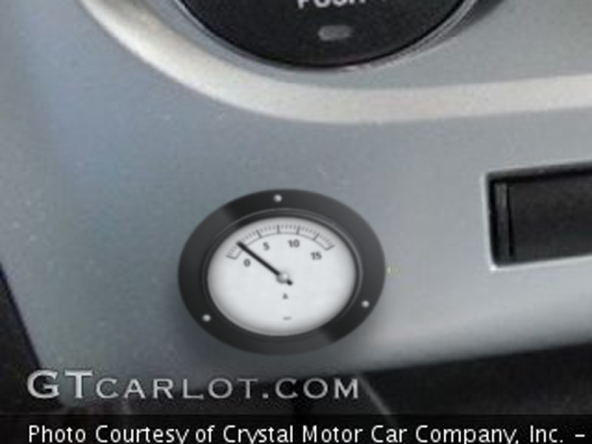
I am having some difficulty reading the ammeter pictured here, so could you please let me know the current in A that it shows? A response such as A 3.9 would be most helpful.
A 2.5
